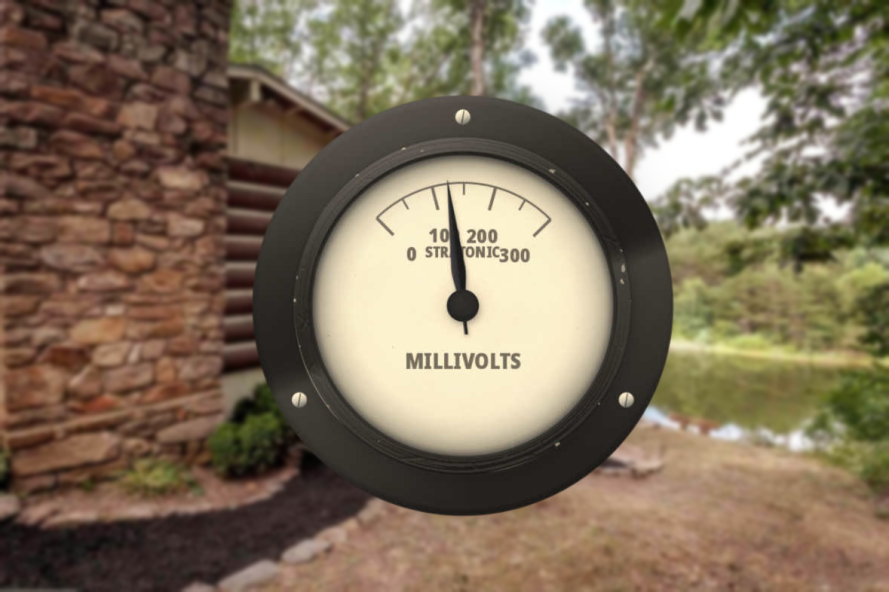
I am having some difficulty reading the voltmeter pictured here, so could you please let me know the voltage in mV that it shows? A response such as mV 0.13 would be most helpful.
mV 125
